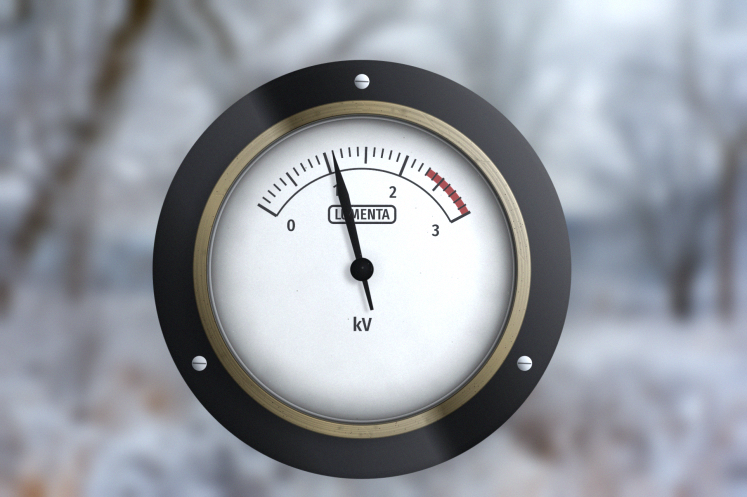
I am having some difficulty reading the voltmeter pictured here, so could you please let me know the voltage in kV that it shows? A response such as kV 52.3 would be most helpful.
kV 1.1
